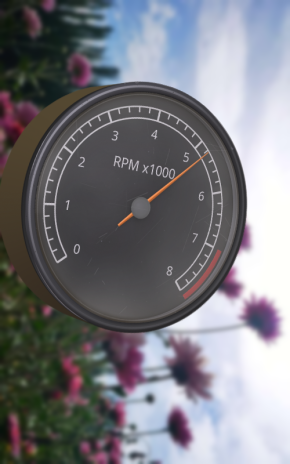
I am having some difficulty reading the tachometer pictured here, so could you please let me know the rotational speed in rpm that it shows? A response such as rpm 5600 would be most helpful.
rpm 5200
